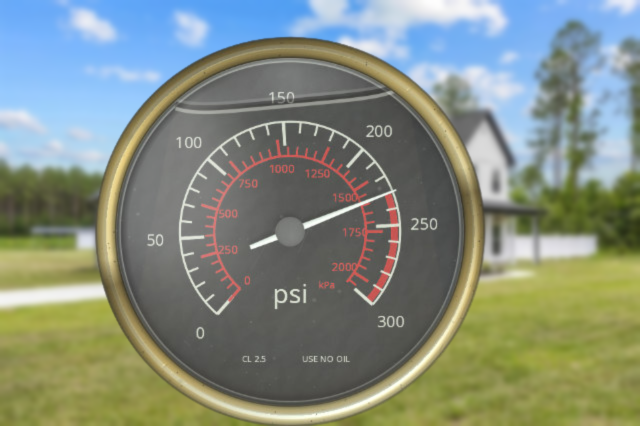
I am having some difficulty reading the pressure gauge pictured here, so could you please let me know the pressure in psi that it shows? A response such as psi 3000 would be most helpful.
psi 230
